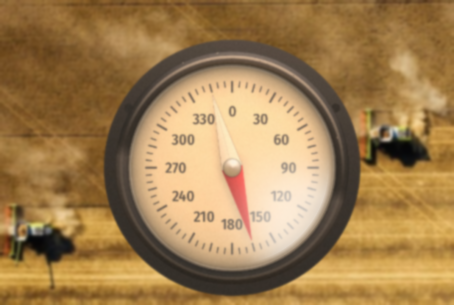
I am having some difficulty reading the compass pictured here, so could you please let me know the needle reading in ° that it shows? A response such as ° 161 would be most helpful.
° 165
